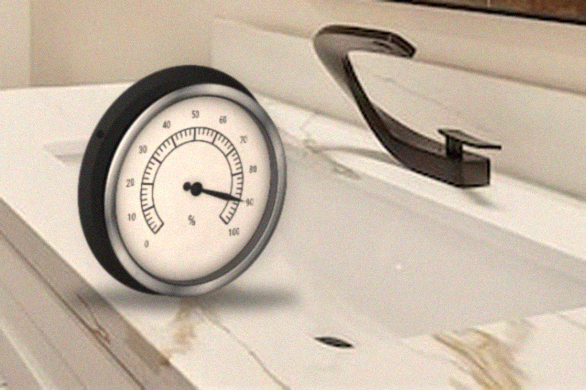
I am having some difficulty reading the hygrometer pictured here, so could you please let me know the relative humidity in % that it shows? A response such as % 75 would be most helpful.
% 90
